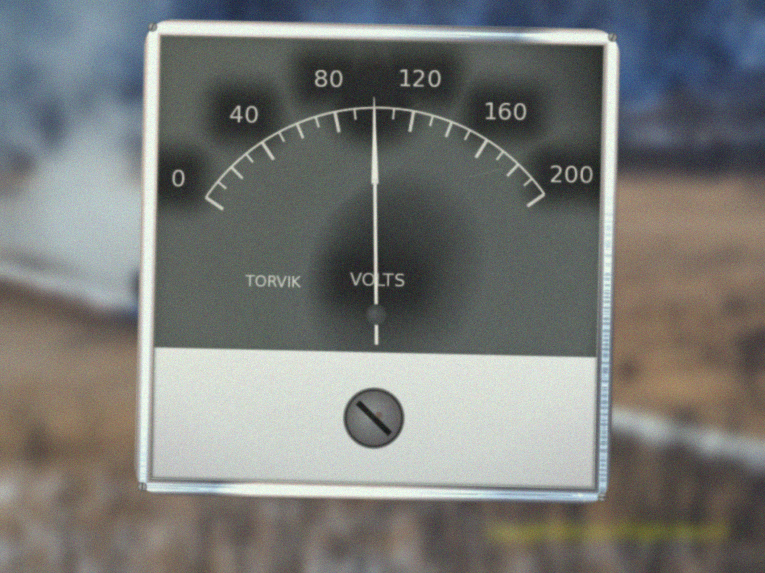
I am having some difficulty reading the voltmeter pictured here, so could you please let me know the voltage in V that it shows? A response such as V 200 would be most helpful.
V 100
